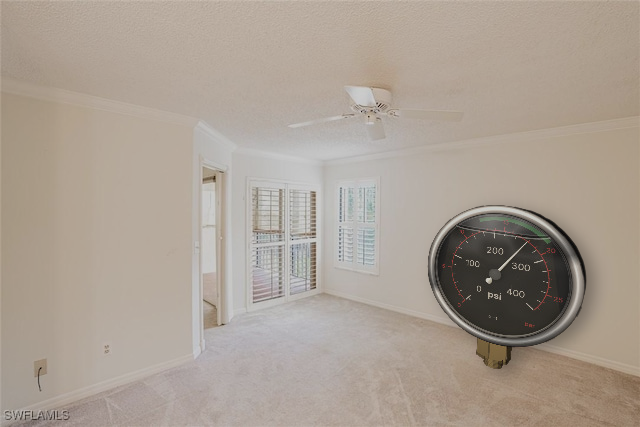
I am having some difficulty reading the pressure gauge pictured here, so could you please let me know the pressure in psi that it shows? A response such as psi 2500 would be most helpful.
psi 260
